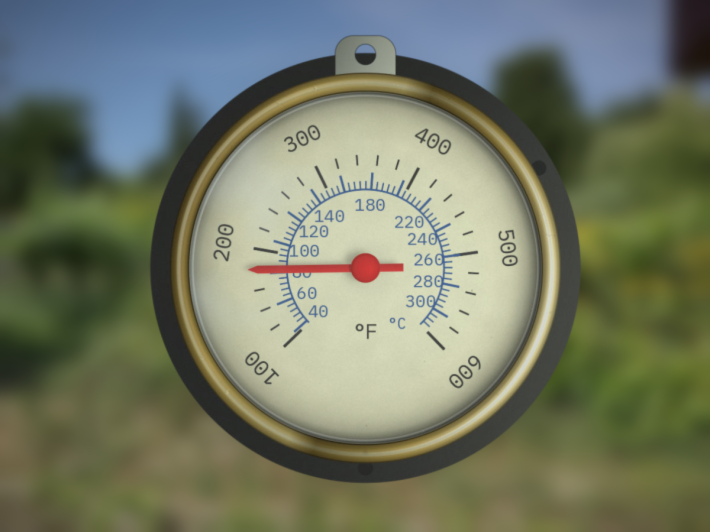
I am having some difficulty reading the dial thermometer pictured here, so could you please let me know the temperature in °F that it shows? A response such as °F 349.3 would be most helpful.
°F 180
